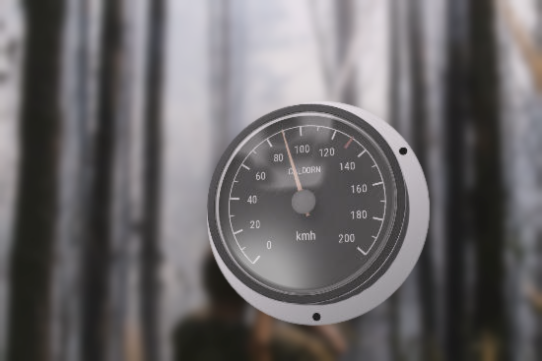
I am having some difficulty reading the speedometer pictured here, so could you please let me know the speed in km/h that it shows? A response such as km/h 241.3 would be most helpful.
km/h 90
